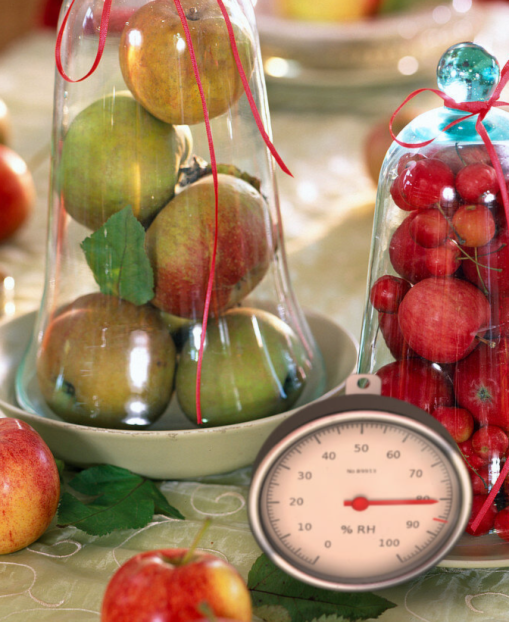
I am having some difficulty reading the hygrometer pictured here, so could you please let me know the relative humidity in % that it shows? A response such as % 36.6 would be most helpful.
% 80
